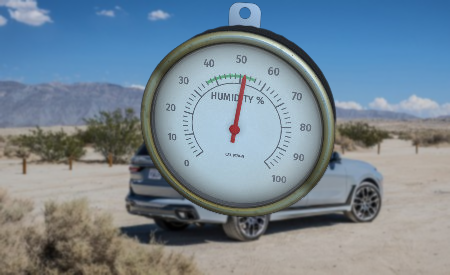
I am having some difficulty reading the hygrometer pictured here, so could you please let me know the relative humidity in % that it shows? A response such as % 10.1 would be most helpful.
% 52
